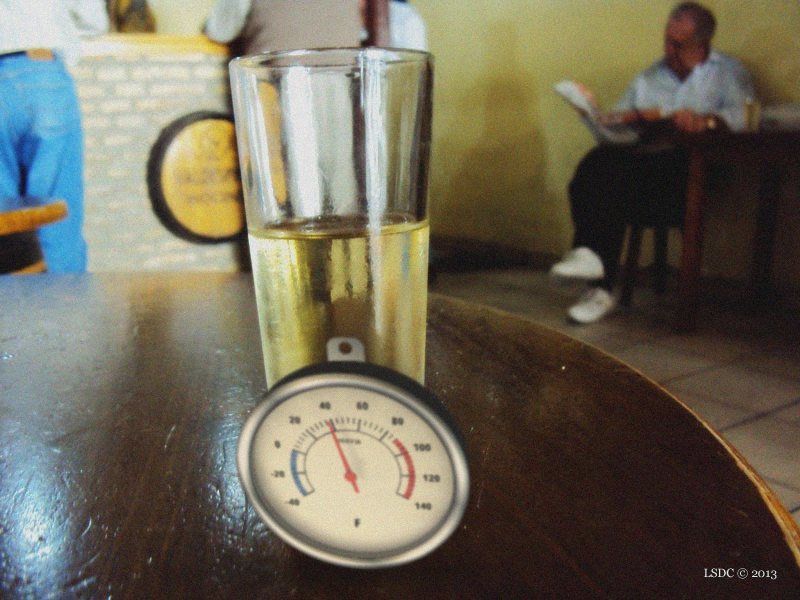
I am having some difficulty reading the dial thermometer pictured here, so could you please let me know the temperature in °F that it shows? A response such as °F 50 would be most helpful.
°F 40
